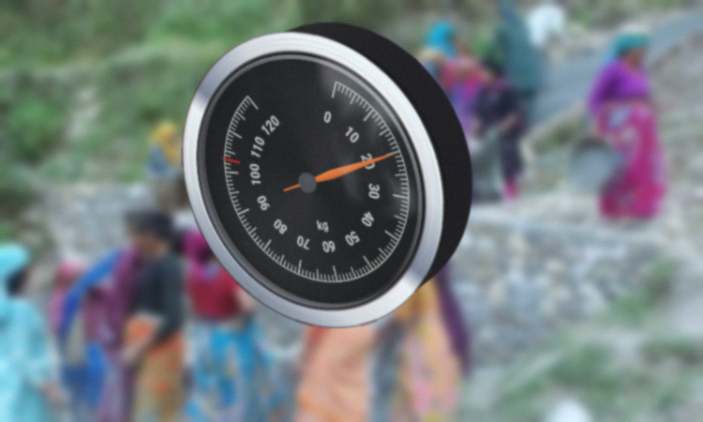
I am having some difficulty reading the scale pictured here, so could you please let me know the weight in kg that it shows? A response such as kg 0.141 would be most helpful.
kg 20
